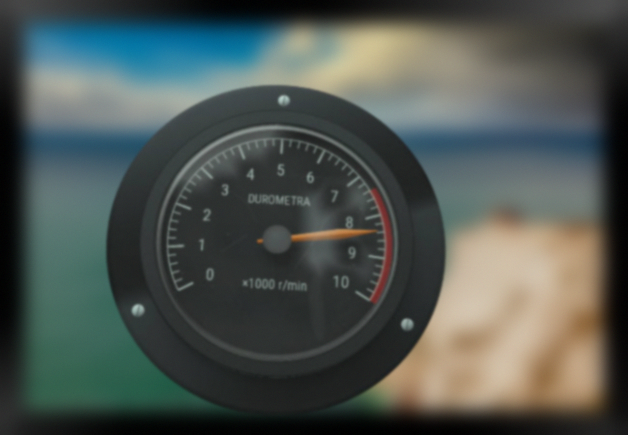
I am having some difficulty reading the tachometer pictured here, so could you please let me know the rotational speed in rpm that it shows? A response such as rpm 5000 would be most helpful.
rpm 8400
